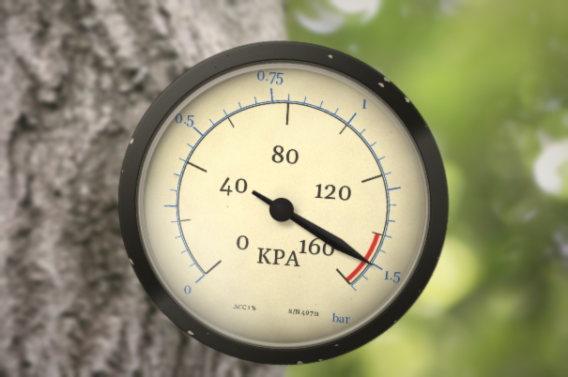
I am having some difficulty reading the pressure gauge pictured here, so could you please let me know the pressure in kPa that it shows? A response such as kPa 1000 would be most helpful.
kPa 150
